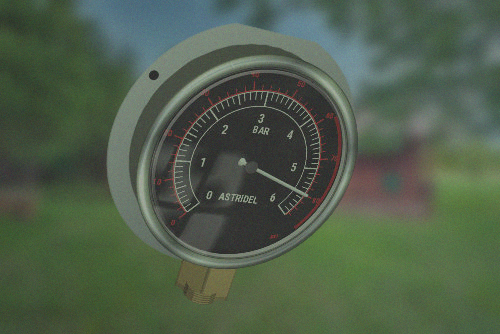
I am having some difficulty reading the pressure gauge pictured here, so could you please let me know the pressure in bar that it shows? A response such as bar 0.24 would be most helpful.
bar 5.5
